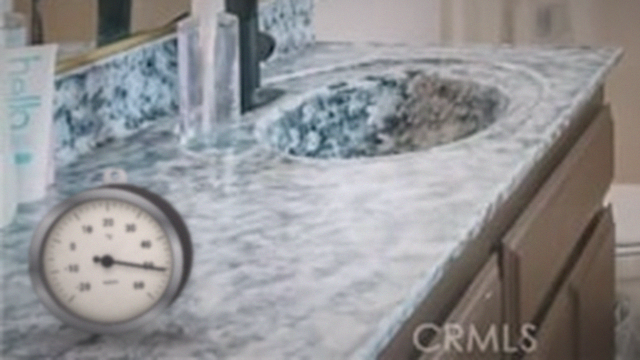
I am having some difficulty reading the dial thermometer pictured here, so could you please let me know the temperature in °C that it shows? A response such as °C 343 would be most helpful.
°C 50
